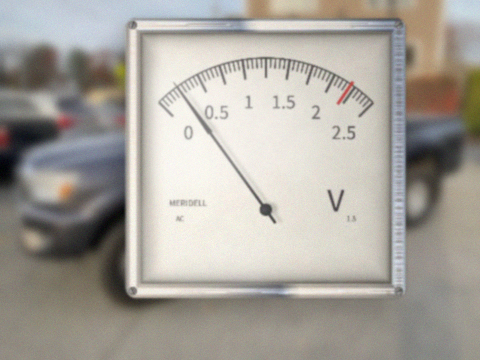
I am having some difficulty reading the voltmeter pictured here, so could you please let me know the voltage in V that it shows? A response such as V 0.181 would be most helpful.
V 0.25
